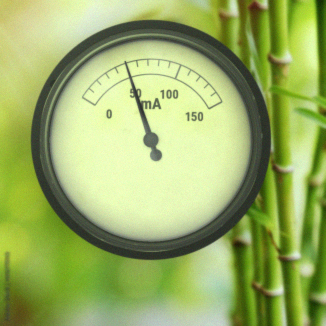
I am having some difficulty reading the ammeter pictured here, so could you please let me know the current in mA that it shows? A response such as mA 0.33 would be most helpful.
mA 50
